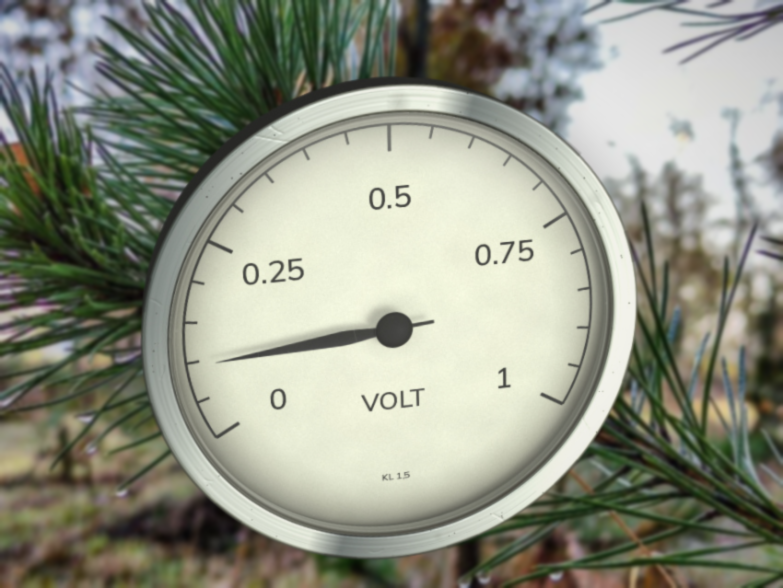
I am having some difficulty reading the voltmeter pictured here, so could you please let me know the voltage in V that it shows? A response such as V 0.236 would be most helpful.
V 0.1
